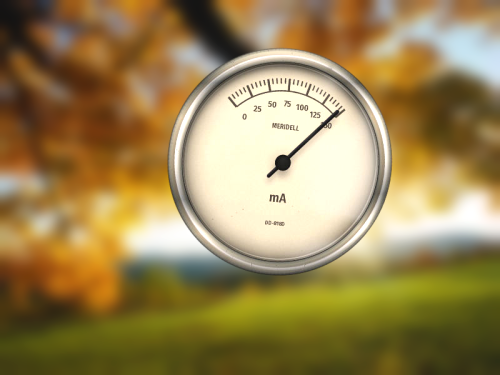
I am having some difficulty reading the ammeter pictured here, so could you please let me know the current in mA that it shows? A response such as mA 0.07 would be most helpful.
mA 145
